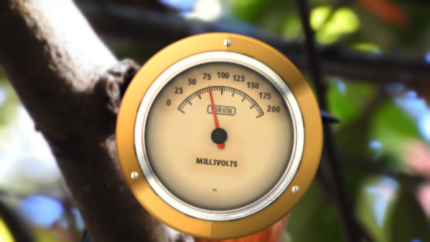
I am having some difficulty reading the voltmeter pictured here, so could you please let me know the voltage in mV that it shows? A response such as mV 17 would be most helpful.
mV 75
